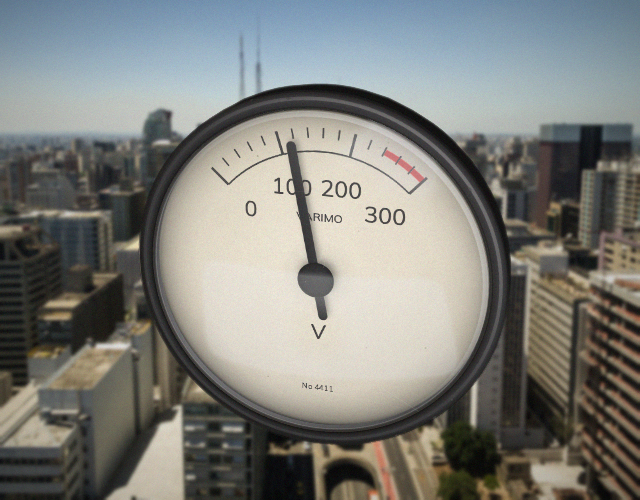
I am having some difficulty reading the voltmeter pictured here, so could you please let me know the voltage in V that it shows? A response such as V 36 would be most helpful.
V 120
